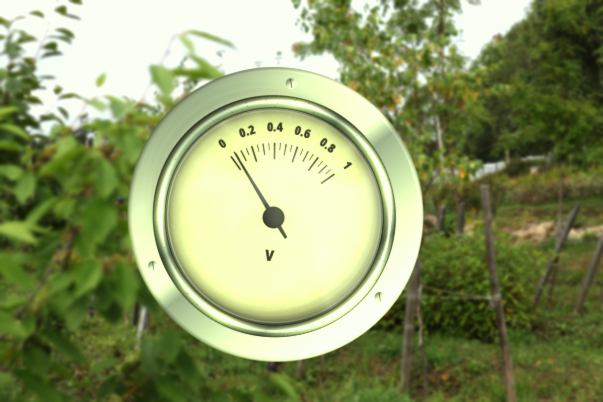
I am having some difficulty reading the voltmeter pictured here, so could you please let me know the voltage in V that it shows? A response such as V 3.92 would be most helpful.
V 0.05
